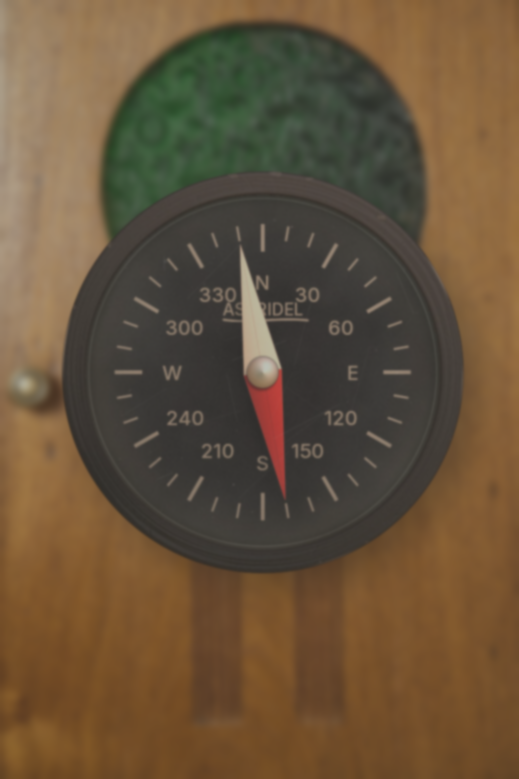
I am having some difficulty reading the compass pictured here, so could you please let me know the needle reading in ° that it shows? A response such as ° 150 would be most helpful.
° 170
